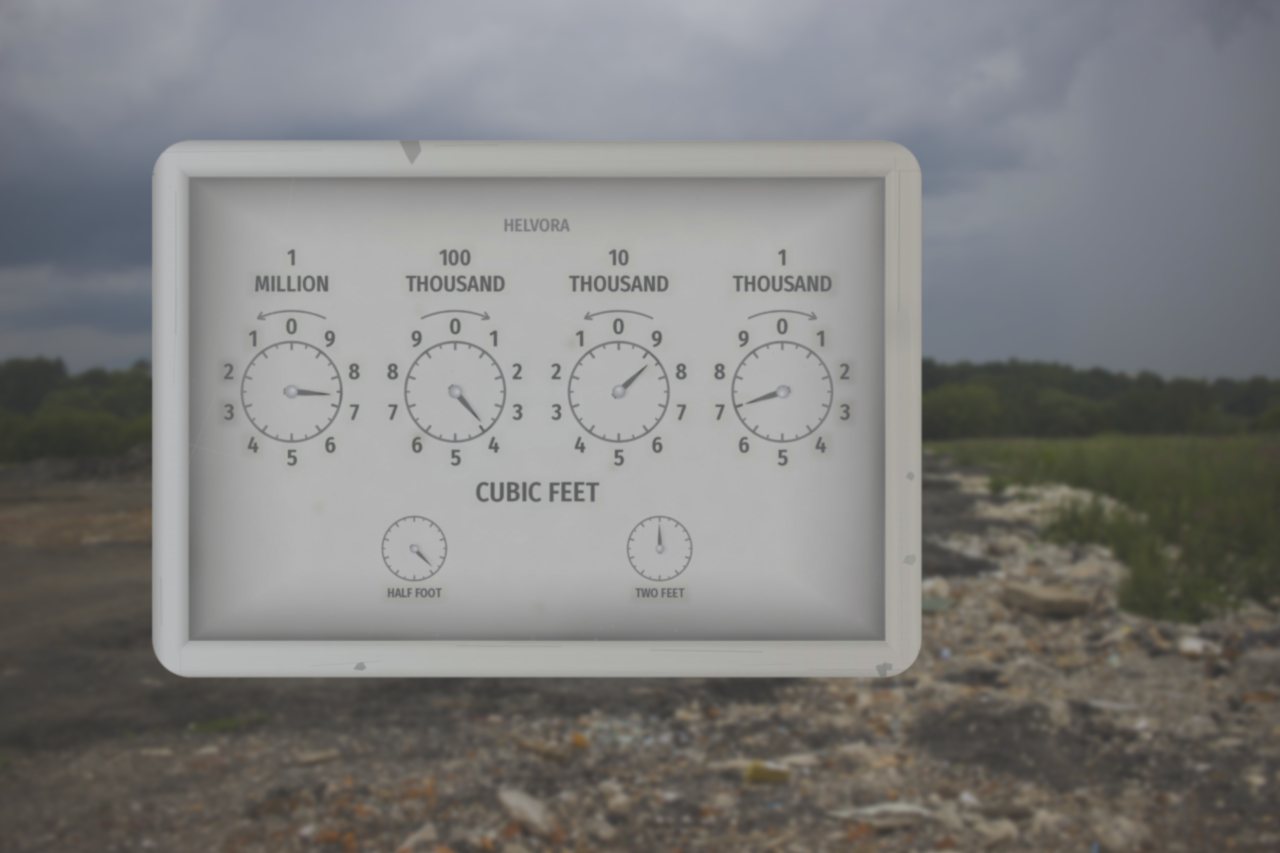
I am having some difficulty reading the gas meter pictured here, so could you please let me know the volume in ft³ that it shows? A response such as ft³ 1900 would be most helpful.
ft³ 738700
